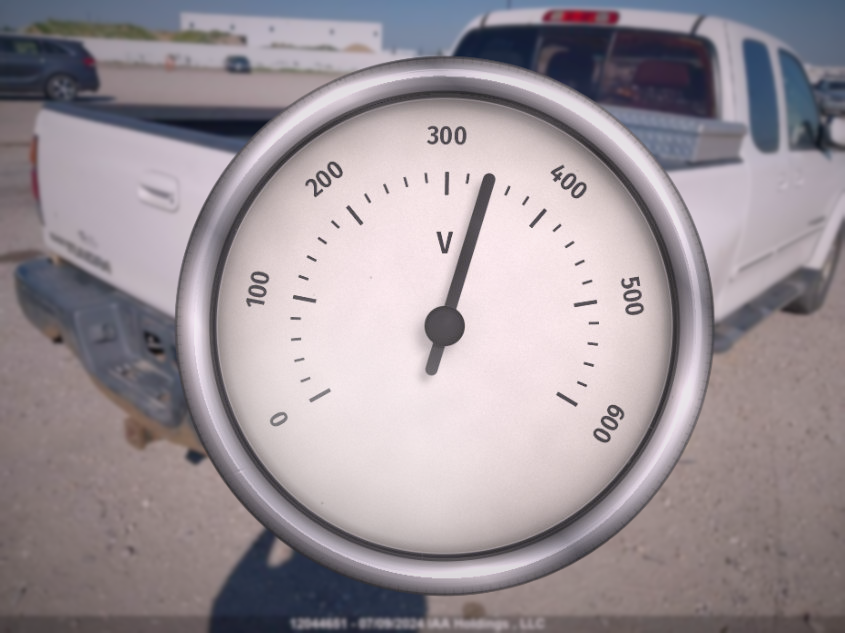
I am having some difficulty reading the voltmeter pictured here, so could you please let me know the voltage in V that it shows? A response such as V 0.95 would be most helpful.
V 340
